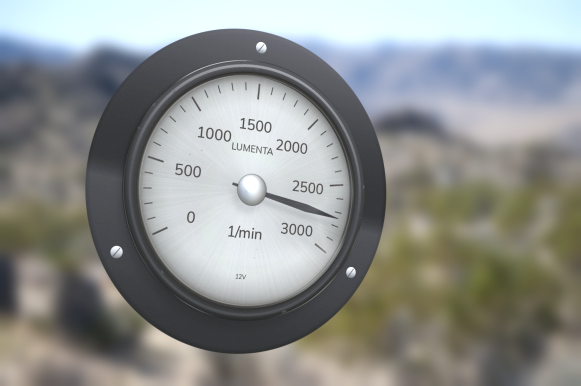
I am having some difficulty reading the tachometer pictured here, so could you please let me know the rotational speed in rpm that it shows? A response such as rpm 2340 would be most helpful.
rpm 2750
